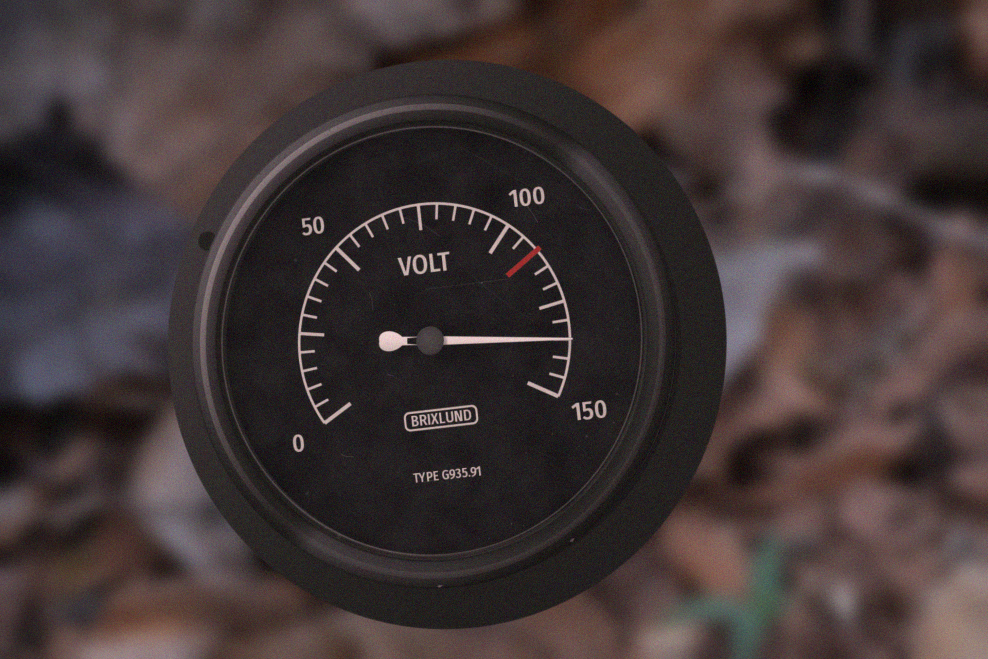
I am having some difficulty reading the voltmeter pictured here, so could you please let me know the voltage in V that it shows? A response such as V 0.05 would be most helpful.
V 135
